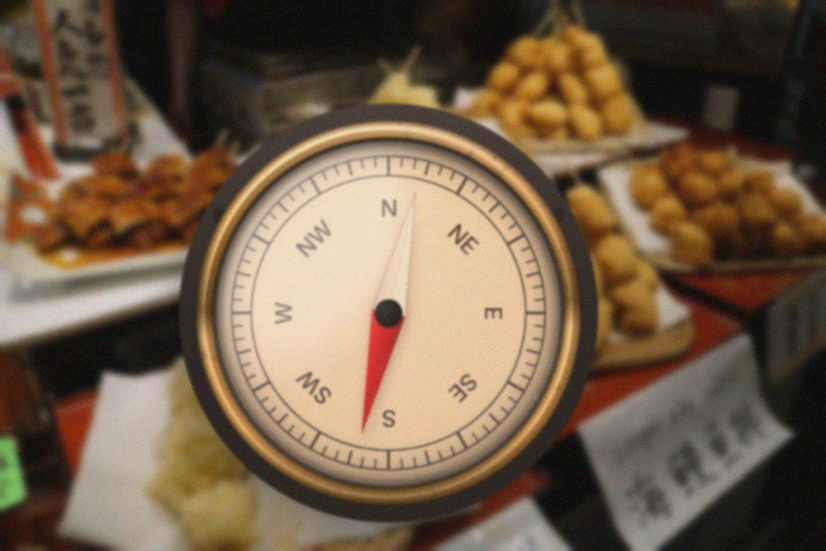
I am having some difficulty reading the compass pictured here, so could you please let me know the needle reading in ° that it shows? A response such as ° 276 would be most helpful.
° 192.5
